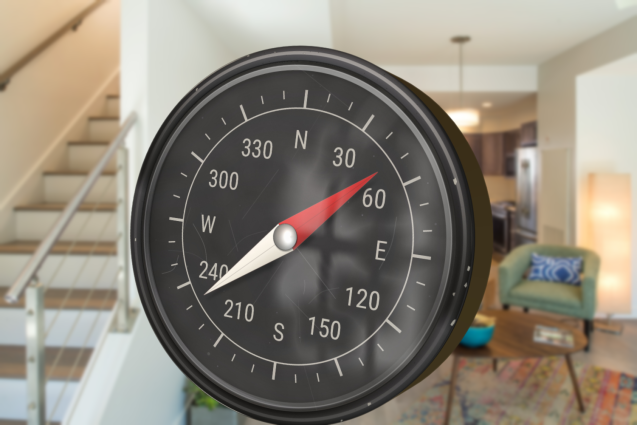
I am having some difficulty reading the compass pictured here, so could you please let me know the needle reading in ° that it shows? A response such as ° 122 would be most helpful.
° 50
